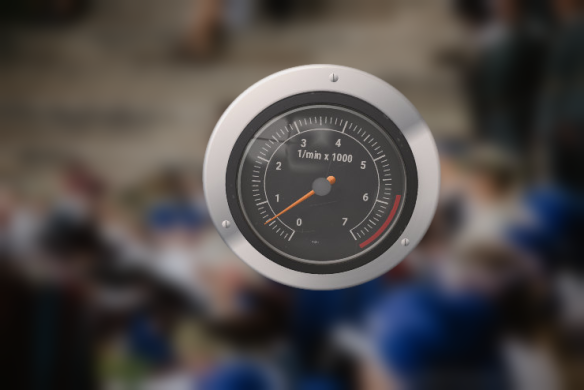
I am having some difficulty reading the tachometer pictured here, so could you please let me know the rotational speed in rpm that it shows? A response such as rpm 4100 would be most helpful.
rpm 600
